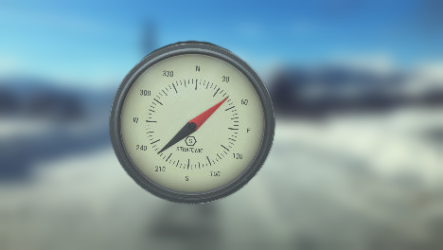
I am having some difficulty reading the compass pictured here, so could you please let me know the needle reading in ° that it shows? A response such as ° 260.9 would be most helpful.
° 45
